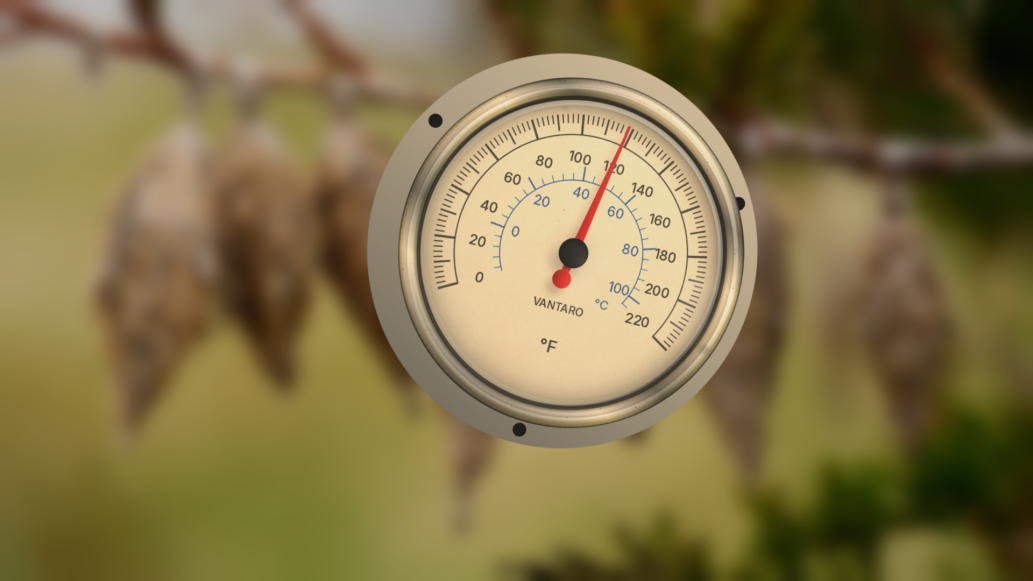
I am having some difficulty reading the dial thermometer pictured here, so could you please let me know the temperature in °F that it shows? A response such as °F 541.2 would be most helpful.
°F 118
